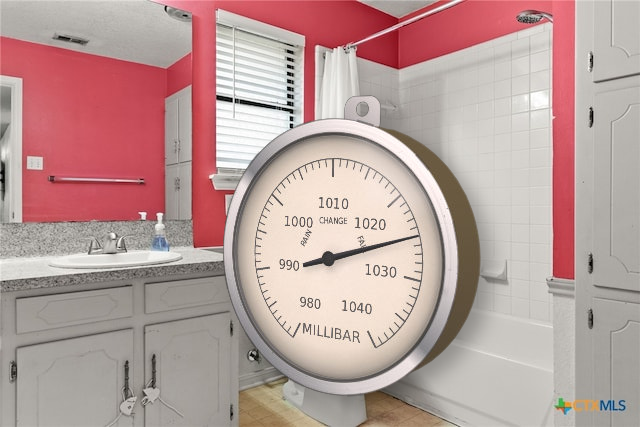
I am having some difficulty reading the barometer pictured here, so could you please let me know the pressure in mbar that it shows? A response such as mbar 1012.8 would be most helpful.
mbar 1025
